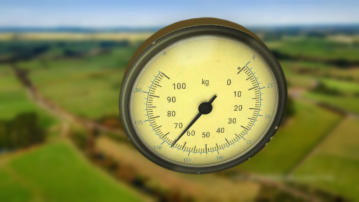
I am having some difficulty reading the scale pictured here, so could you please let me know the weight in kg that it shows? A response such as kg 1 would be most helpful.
kg 65
